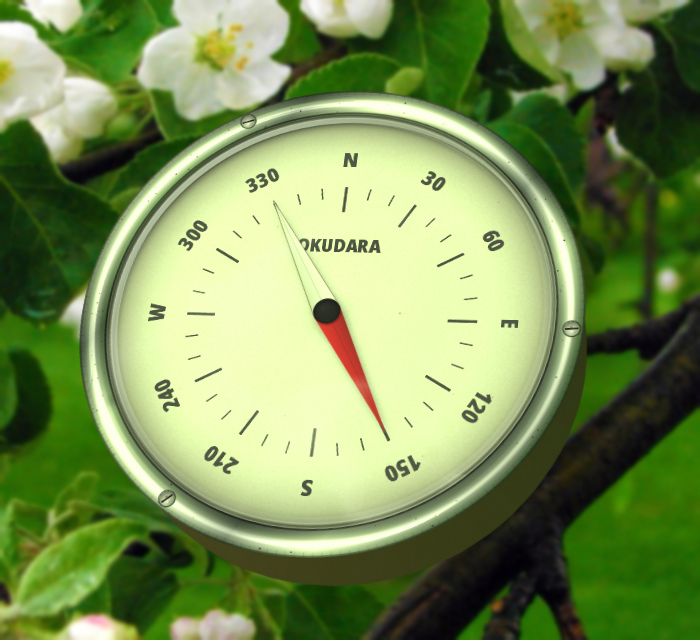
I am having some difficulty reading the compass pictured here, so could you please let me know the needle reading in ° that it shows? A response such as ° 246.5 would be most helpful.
° 150
